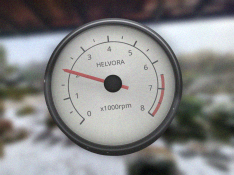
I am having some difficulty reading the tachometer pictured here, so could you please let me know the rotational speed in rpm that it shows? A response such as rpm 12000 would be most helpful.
rpm 2000
